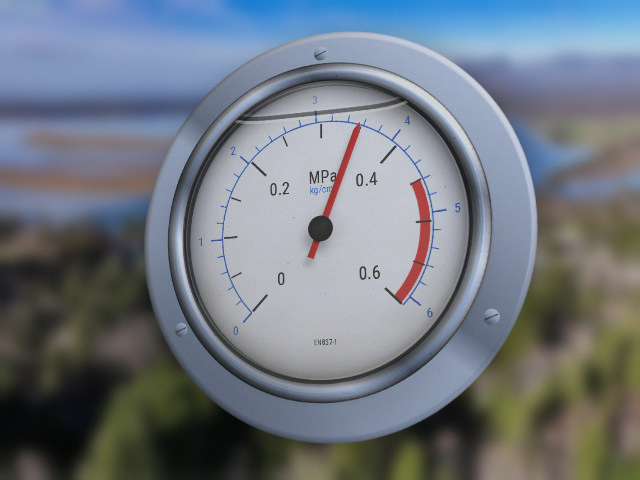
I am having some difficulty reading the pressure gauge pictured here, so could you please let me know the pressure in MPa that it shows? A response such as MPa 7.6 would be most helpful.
MPa 0.35
